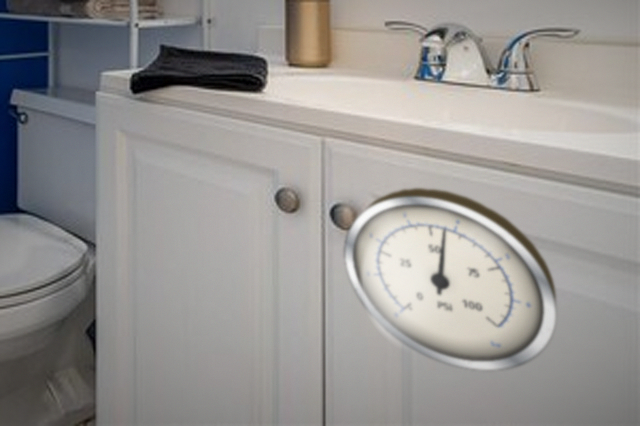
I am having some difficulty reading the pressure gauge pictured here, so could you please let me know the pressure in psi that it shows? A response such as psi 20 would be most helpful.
psi 55
